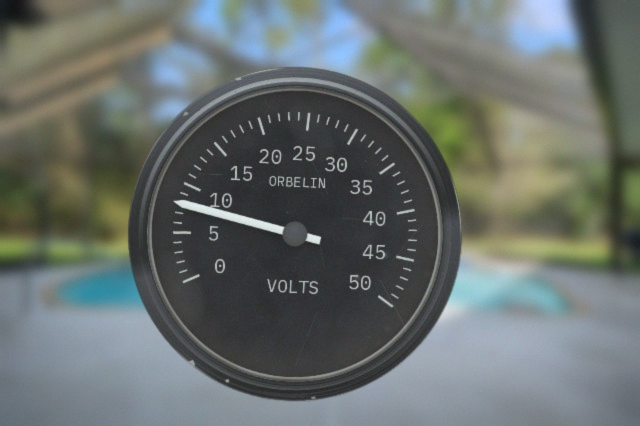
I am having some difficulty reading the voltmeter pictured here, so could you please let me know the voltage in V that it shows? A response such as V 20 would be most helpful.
V 8
